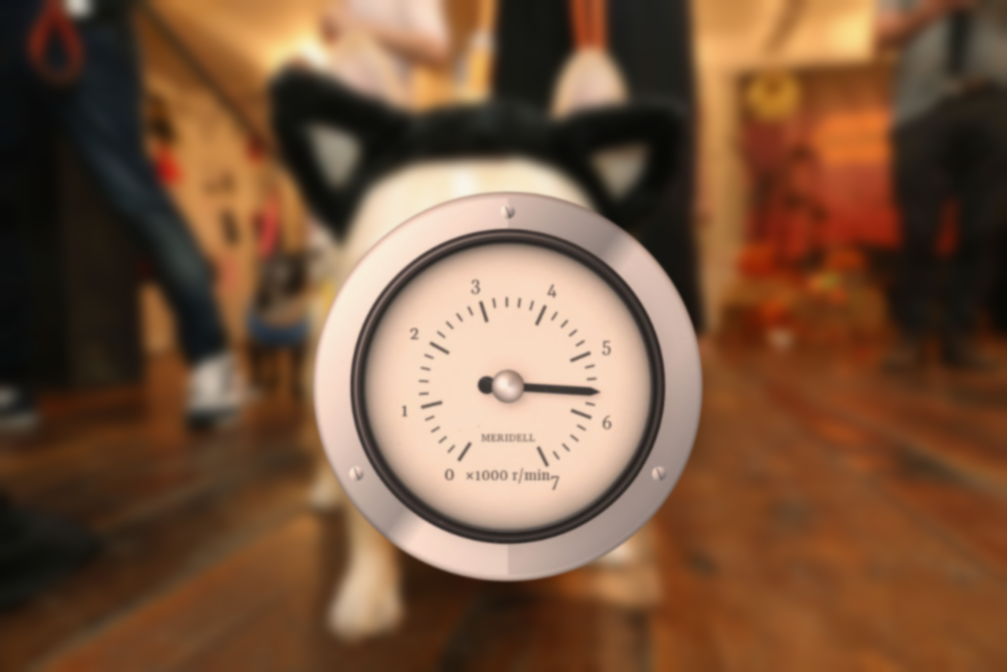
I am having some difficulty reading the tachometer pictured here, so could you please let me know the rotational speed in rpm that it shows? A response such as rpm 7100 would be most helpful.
rpm 5600
